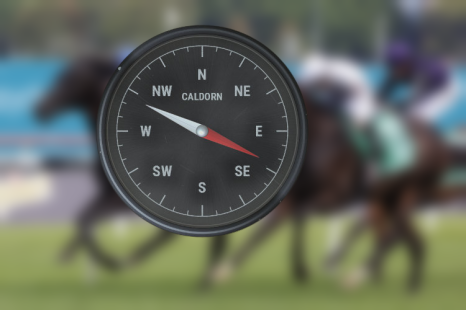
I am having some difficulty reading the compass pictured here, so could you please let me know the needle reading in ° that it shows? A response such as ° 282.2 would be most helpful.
° 115
